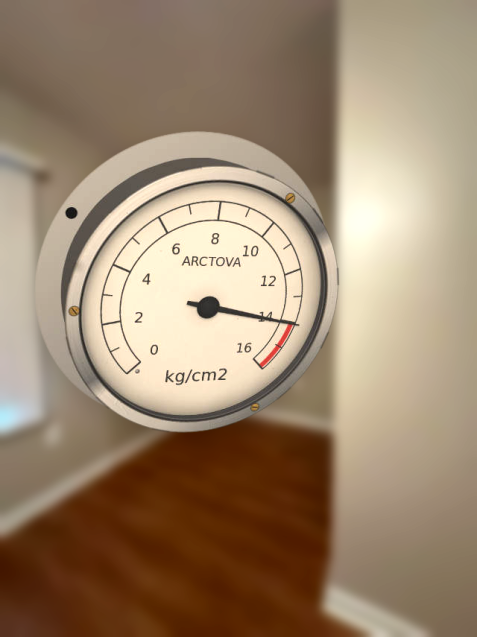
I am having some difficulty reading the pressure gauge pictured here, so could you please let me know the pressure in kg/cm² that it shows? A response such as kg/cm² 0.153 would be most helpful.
kg/cm² 14
